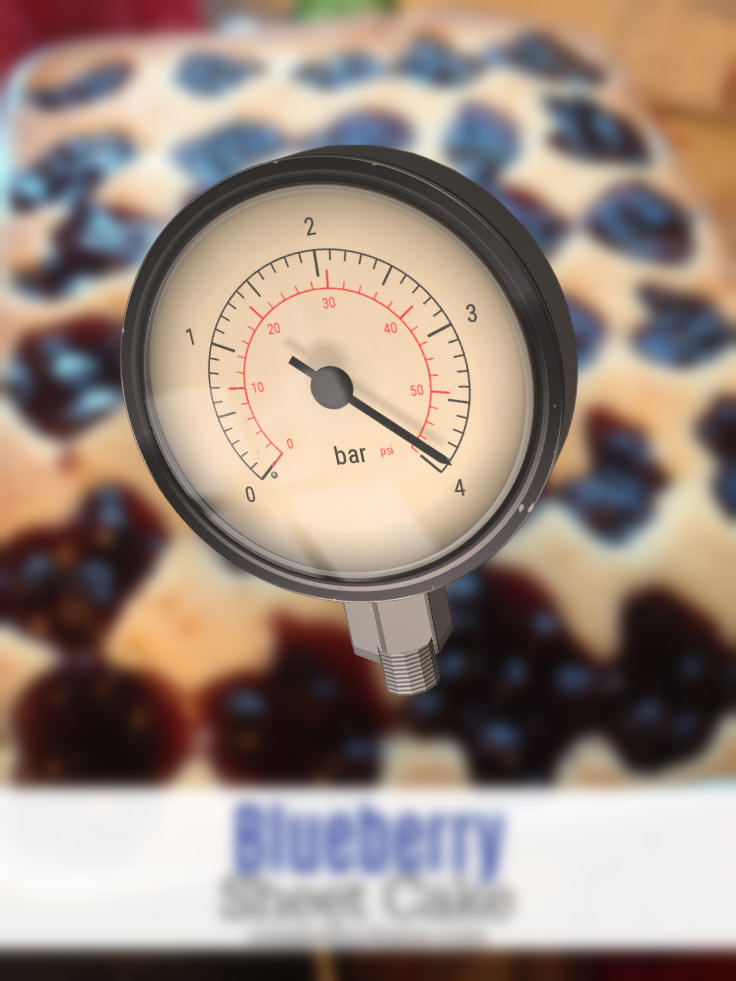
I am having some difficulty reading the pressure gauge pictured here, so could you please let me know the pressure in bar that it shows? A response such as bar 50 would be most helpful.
bar 3.9
